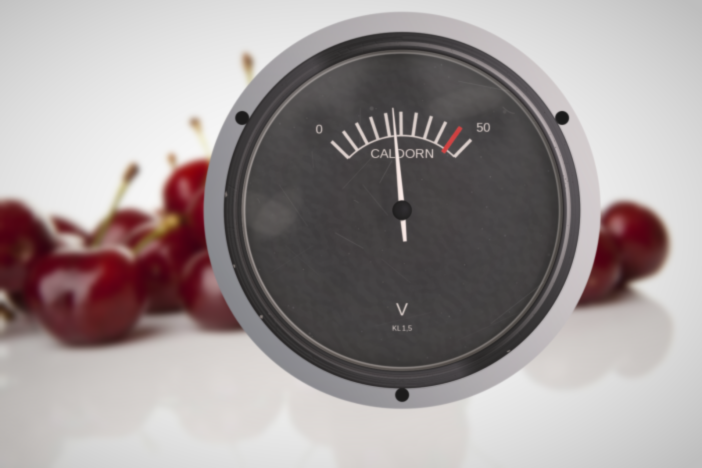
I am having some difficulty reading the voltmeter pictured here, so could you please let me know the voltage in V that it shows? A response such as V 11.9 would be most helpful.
V 22.5
